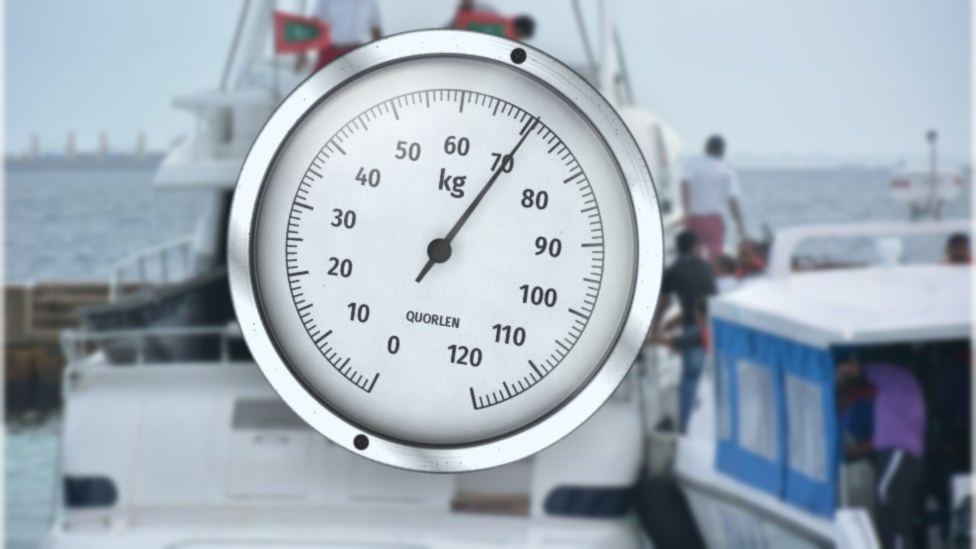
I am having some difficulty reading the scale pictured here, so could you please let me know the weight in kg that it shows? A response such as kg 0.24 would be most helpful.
kg 71
